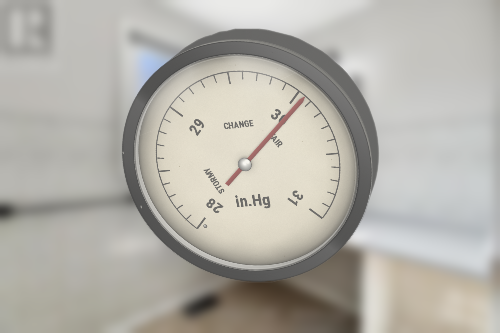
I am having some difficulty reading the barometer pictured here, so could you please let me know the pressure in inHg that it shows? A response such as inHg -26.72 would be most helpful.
inHg 30.05
